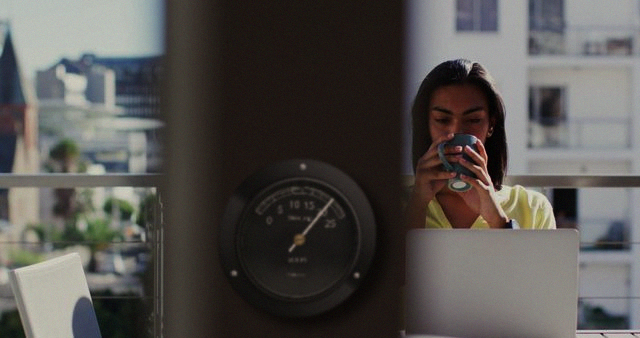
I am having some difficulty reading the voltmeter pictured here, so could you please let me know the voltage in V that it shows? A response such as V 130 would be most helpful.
V 20
